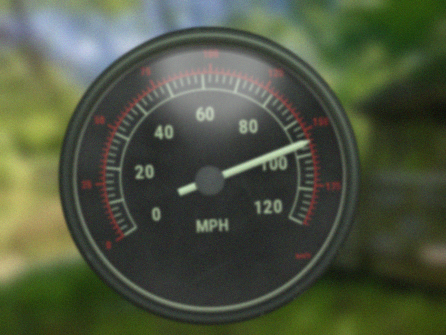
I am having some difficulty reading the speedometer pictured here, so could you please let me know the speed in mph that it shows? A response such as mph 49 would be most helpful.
mph 96
